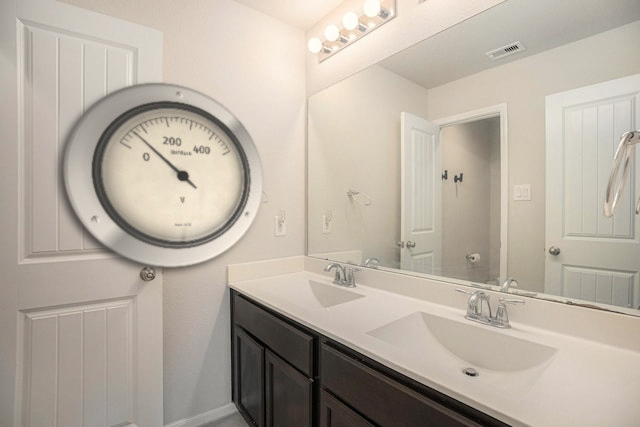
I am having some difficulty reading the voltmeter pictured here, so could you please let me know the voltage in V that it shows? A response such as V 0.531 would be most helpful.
V 60
